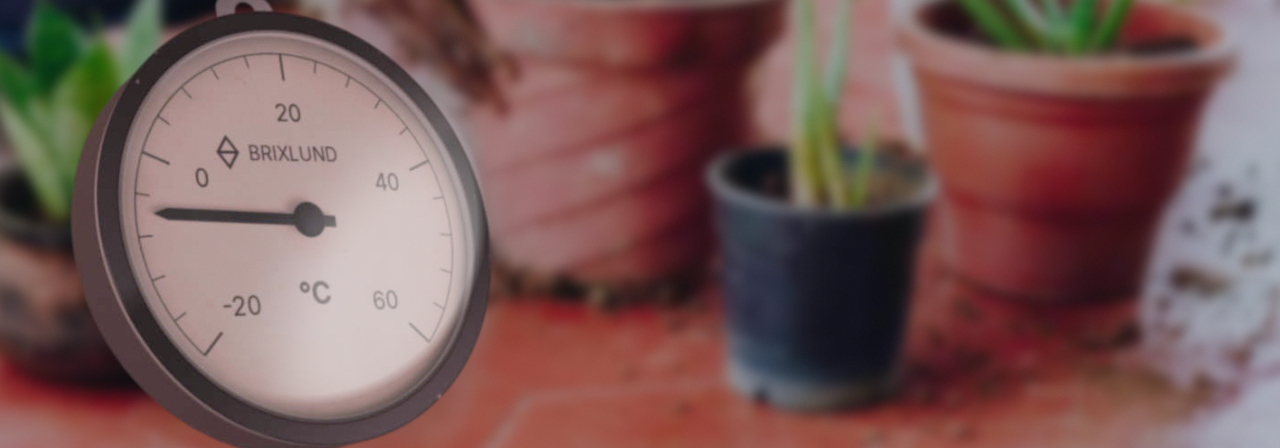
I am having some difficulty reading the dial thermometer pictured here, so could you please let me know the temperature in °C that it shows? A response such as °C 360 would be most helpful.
°C -6
